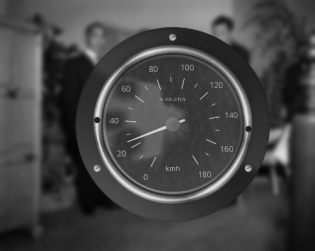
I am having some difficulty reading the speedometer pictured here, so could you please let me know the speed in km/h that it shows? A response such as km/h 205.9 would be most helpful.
km/h 25
